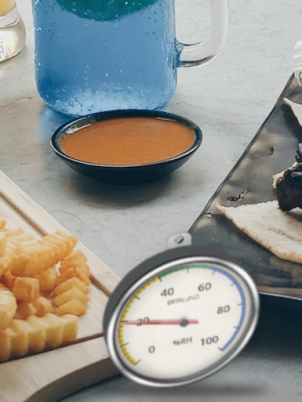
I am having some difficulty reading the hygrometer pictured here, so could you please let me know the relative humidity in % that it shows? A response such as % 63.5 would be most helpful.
% 20
